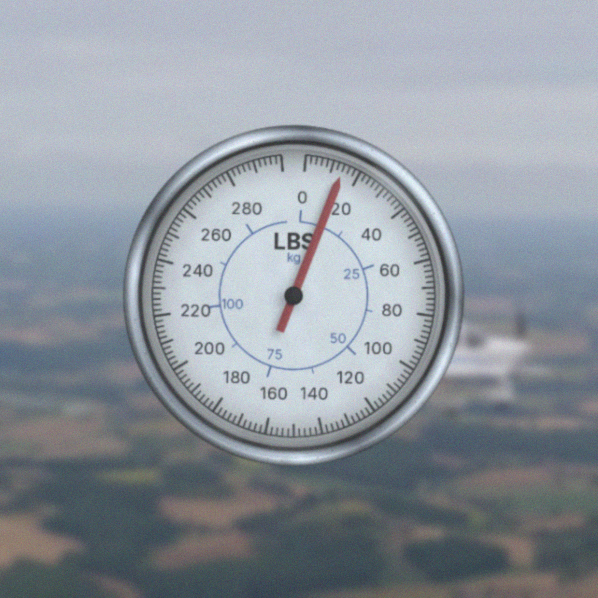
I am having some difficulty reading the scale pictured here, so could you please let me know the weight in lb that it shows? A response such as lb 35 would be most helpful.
lb 14
